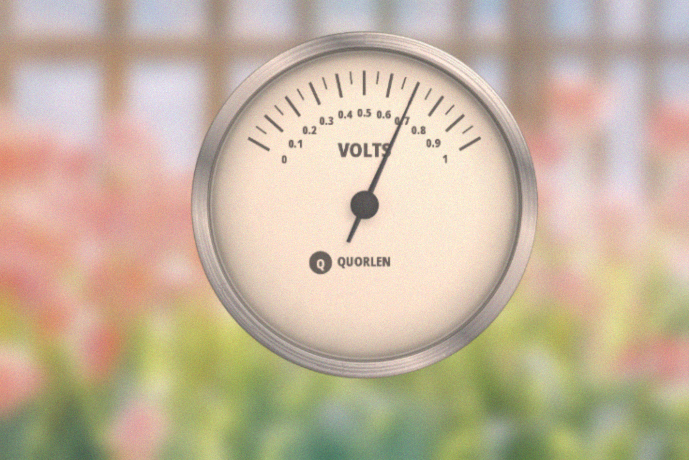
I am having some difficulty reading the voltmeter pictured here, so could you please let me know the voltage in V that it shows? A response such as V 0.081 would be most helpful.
V 0.7
